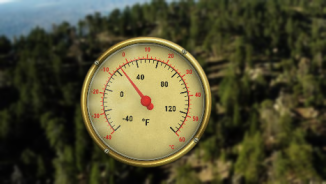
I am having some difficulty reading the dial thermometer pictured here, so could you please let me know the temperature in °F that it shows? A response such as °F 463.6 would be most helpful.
°F 24
